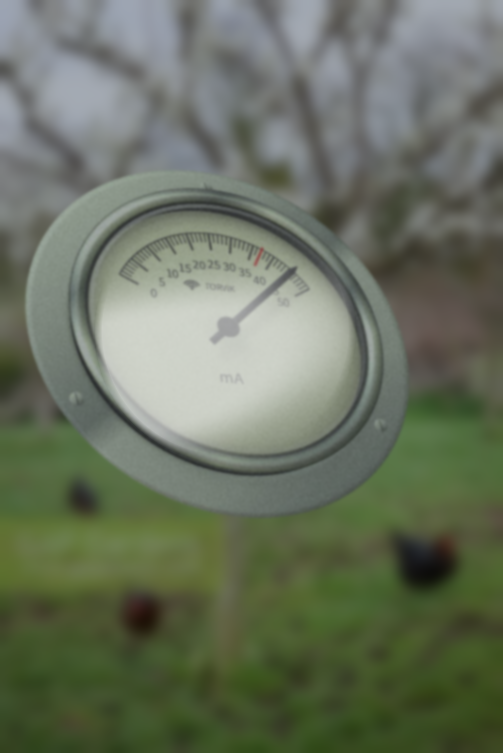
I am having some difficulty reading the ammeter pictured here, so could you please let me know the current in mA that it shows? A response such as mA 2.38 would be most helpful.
mA 45
